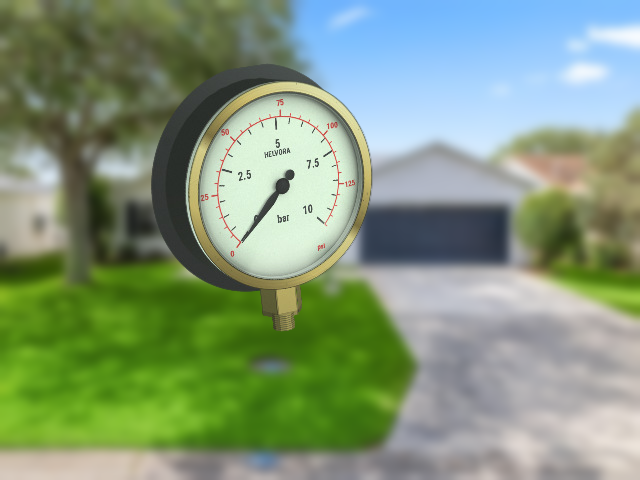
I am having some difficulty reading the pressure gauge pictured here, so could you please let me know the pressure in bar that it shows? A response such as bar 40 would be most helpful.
bar 0
